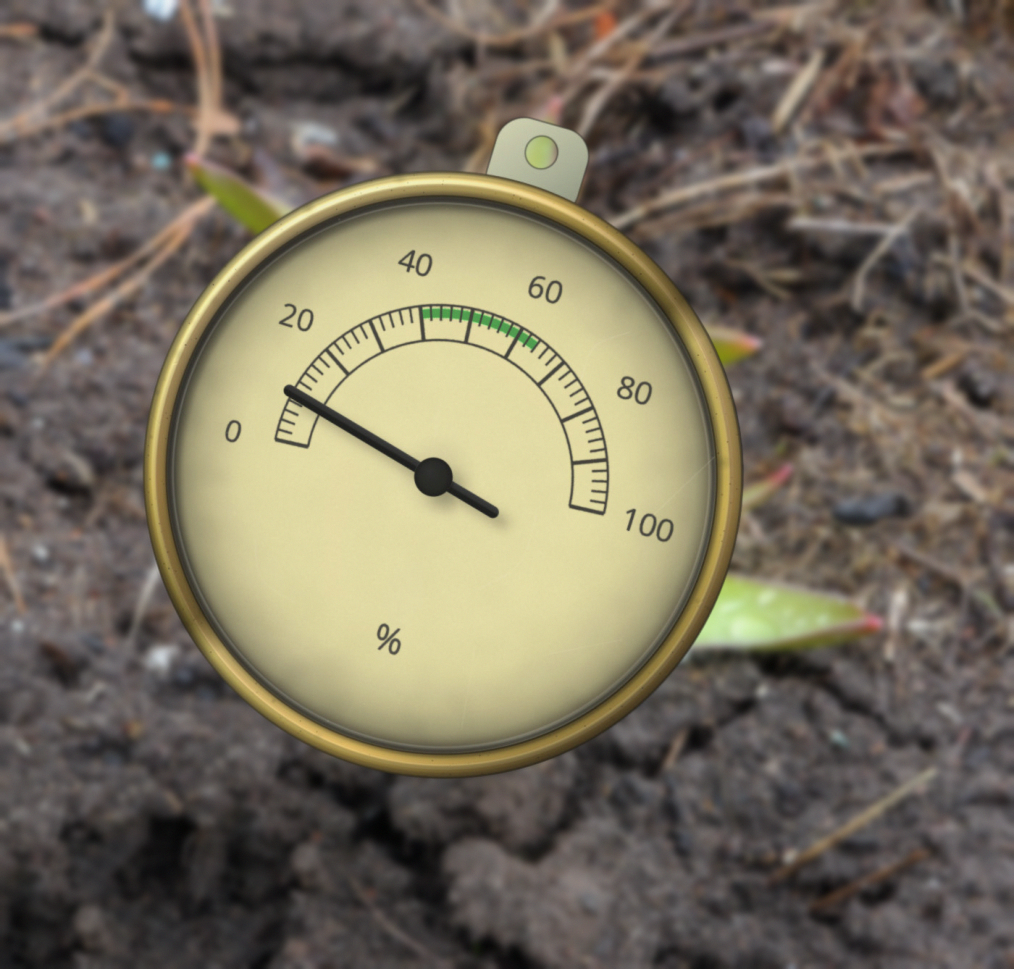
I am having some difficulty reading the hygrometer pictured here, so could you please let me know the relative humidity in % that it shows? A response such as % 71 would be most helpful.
% 10
